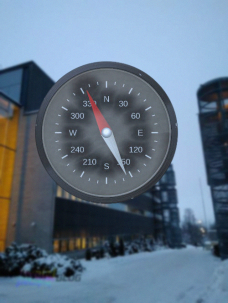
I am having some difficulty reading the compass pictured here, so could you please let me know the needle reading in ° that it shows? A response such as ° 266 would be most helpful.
° 335
